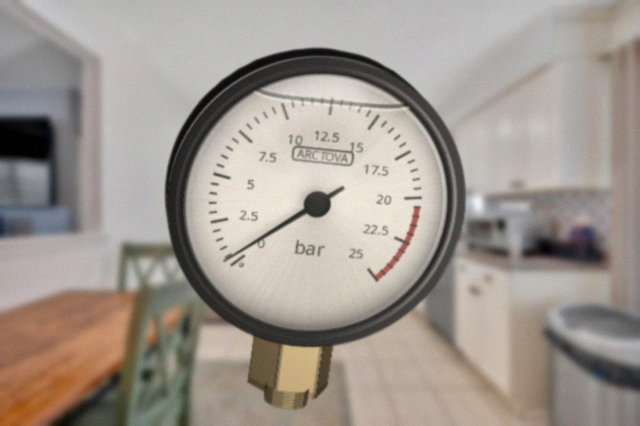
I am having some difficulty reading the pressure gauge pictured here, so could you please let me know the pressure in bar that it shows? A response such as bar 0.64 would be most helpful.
bar 0.5
